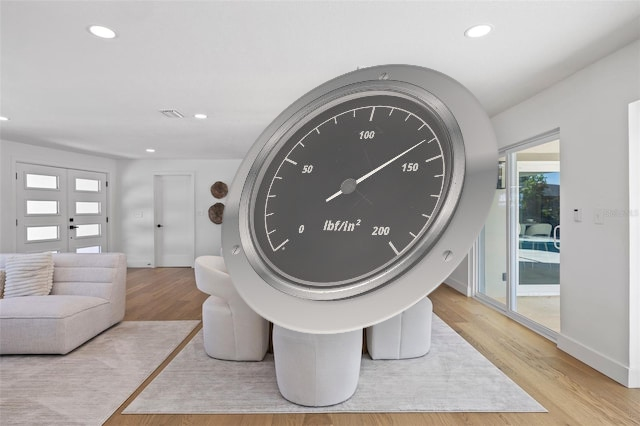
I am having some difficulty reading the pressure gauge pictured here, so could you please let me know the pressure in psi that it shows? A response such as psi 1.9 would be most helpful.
psi 140
